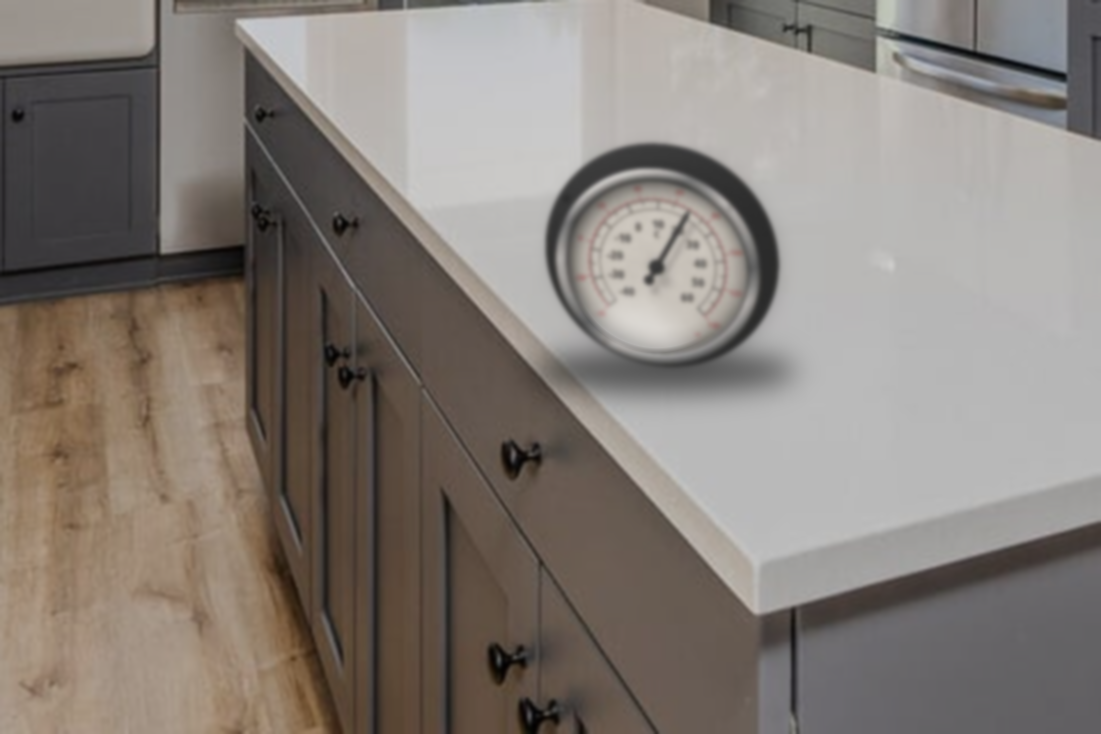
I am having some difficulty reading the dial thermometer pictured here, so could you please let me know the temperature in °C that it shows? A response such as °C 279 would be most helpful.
°C 20
